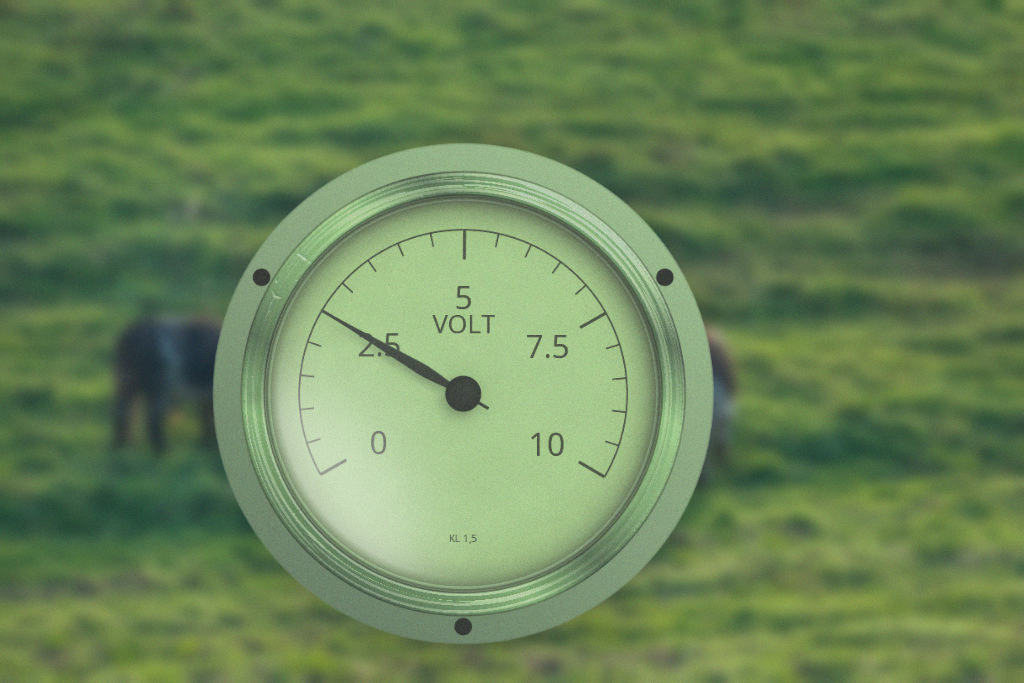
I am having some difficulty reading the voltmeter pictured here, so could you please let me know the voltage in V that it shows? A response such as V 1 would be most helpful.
V 2.5
